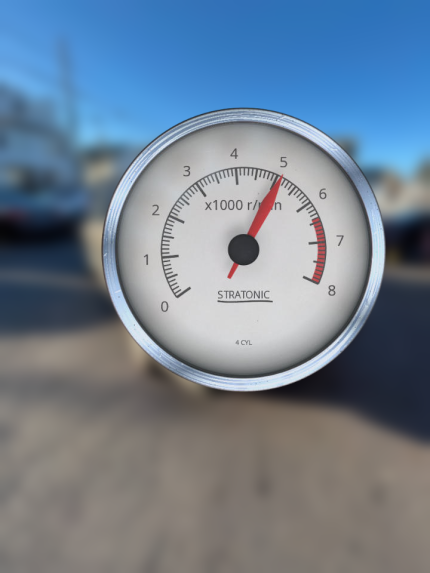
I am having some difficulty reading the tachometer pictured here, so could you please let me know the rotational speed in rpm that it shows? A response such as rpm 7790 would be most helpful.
rpm 5100
